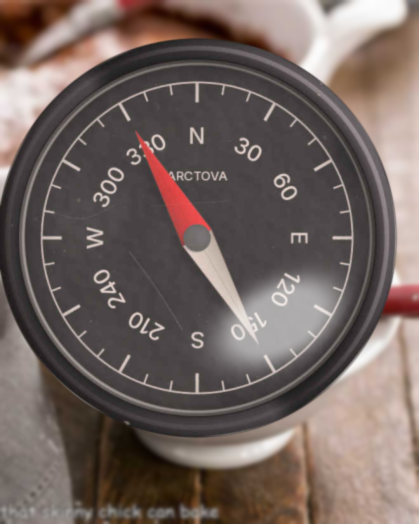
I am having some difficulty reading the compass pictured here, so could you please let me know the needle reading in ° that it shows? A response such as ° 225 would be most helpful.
° 330
